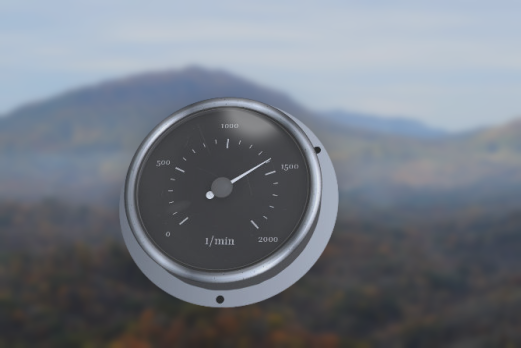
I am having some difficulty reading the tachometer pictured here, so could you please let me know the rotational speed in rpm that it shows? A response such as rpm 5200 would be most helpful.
rpm 1400
